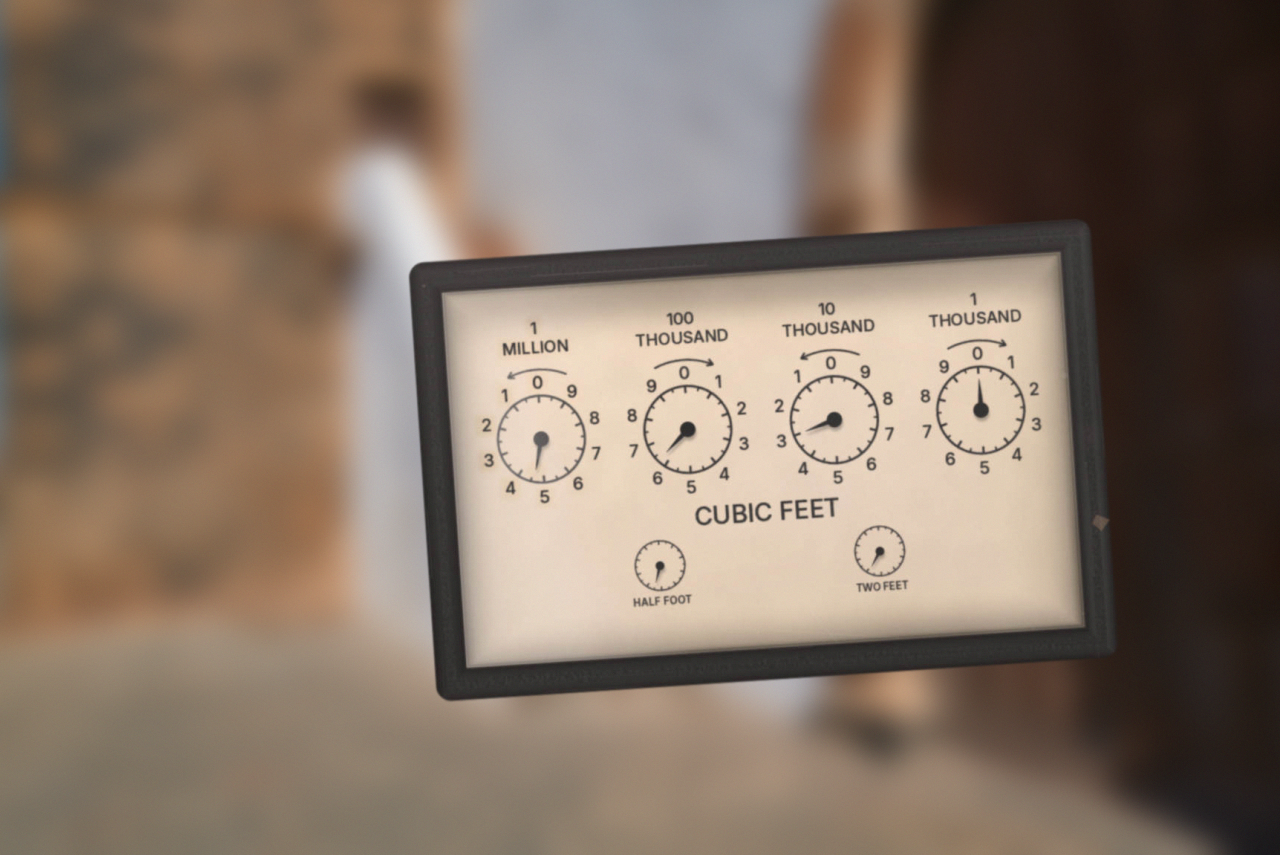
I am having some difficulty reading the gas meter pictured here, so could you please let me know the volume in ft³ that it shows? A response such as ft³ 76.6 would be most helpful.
ft³ 463000
